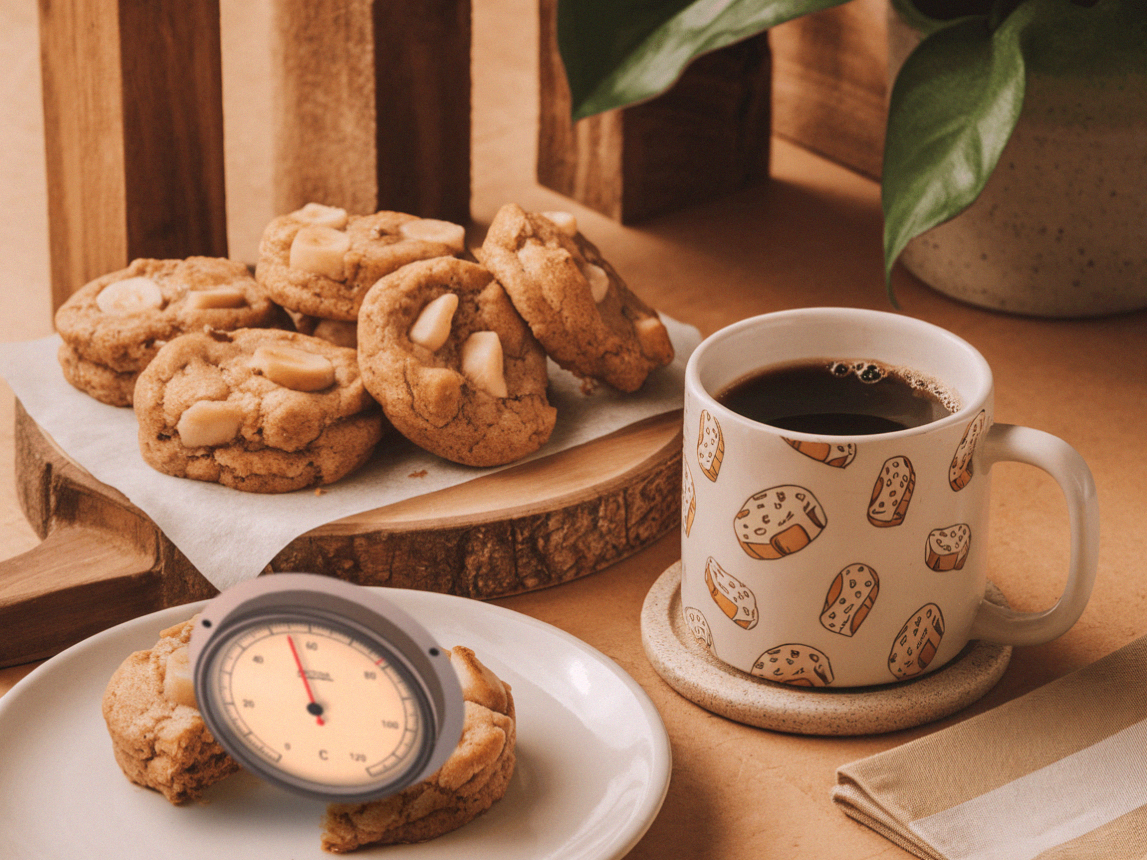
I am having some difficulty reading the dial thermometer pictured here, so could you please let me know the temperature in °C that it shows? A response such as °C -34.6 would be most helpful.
°C 55
